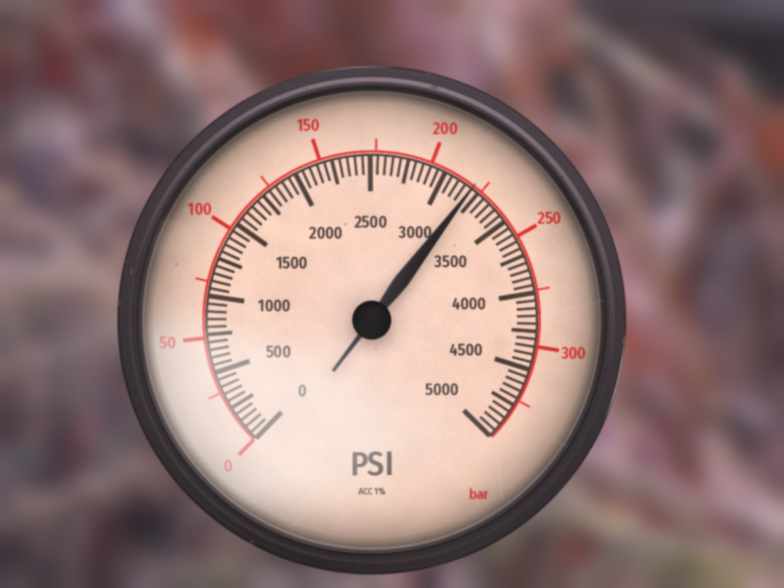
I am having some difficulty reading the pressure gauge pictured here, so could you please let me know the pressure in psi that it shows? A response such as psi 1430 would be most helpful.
psi 3200
